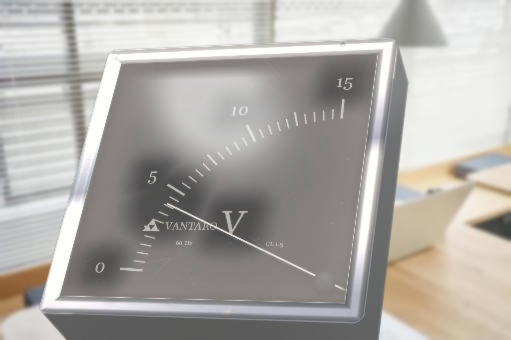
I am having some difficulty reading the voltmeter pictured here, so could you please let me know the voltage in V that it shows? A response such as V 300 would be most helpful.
V 4
